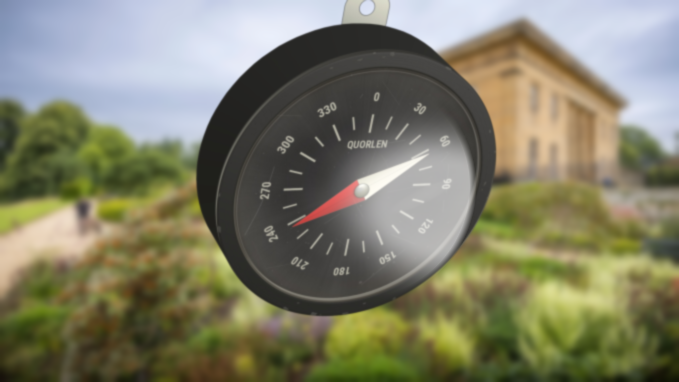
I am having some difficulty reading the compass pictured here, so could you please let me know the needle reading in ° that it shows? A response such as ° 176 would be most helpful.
° 240
